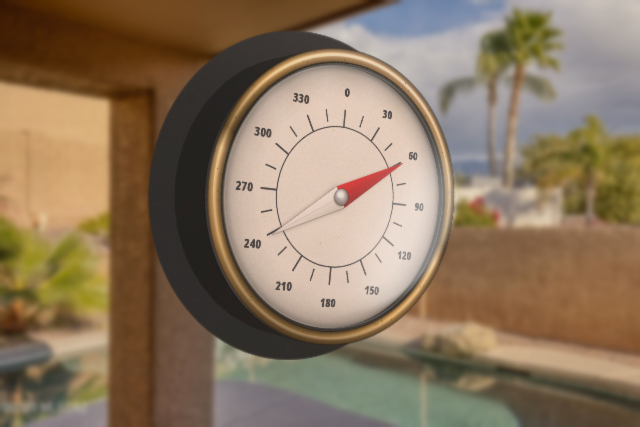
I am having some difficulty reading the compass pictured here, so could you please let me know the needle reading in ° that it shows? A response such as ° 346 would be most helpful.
° 60
